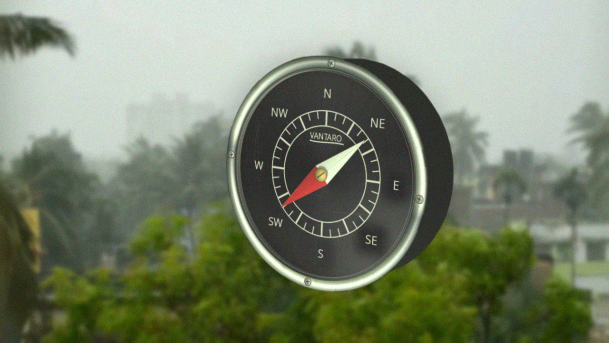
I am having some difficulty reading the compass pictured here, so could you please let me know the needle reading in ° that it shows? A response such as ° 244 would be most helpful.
° 230
